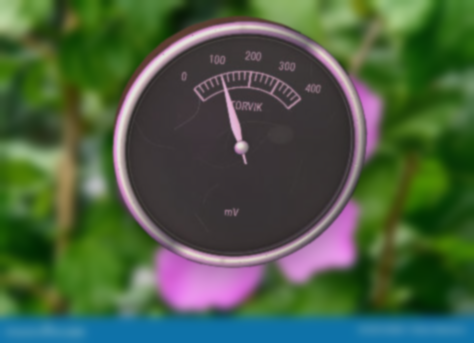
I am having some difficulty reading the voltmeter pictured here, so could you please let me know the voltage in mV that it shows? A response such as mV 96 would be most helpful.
mV 100
